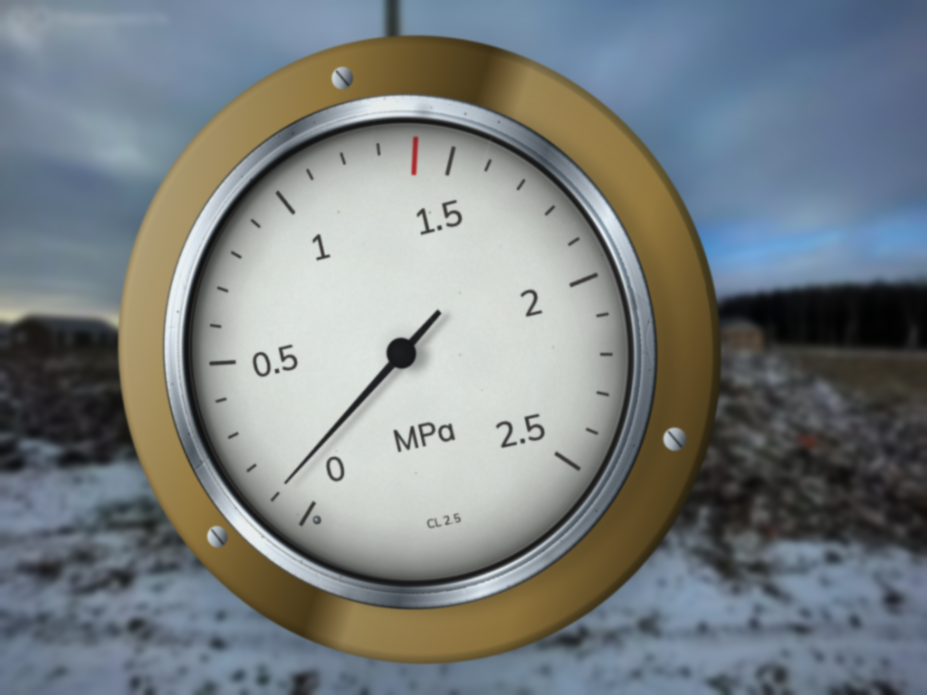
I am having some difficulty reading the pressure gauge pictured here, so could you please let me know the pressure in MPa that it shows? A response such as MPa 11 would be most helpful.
MPa 0.1
